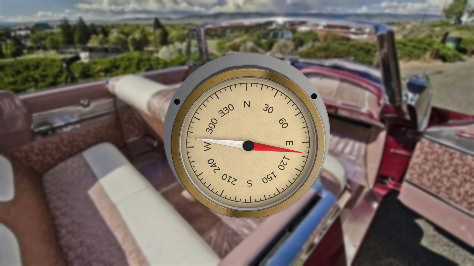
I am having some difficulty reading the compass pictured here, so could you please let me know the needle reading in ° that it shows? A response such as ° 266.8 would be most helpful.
° 100
